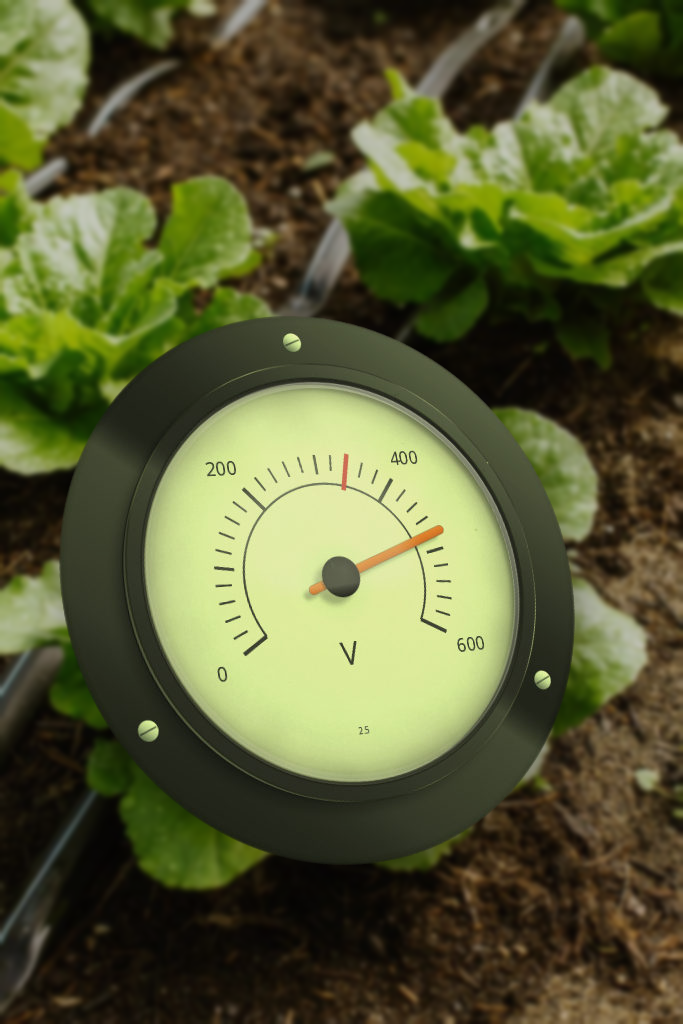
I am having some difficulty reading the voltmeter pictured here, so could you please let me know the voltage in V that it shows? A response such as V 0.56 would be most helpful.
V 480
